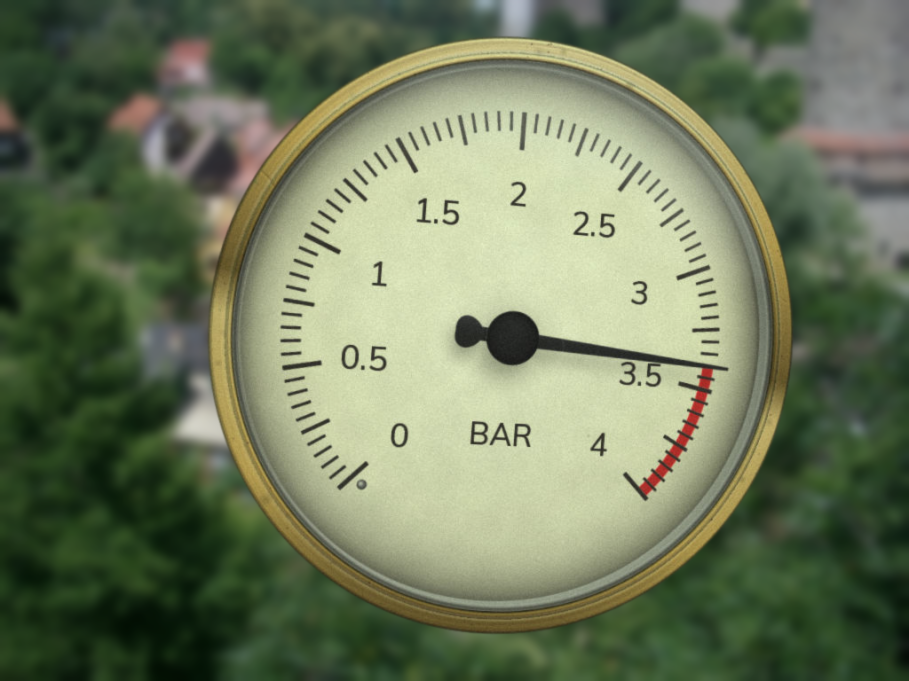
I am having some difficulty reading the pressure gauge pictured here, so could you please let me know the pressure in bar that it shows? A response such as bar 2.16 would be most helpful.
bar 3.4
